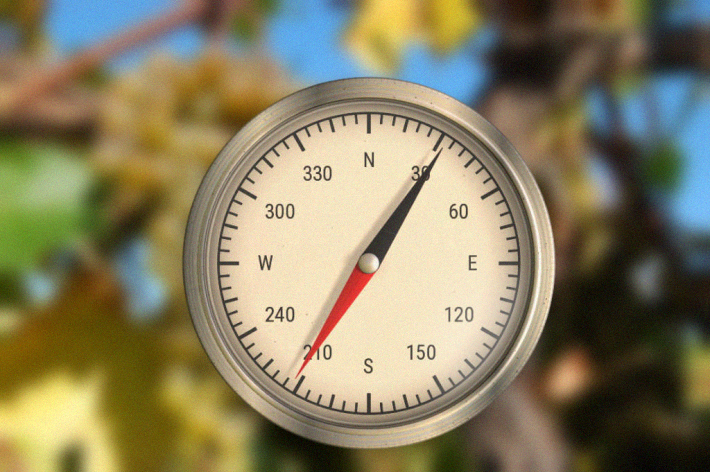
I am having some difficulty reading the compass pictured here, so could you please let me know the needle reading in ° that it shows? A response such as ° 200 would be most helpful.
° 212.5
